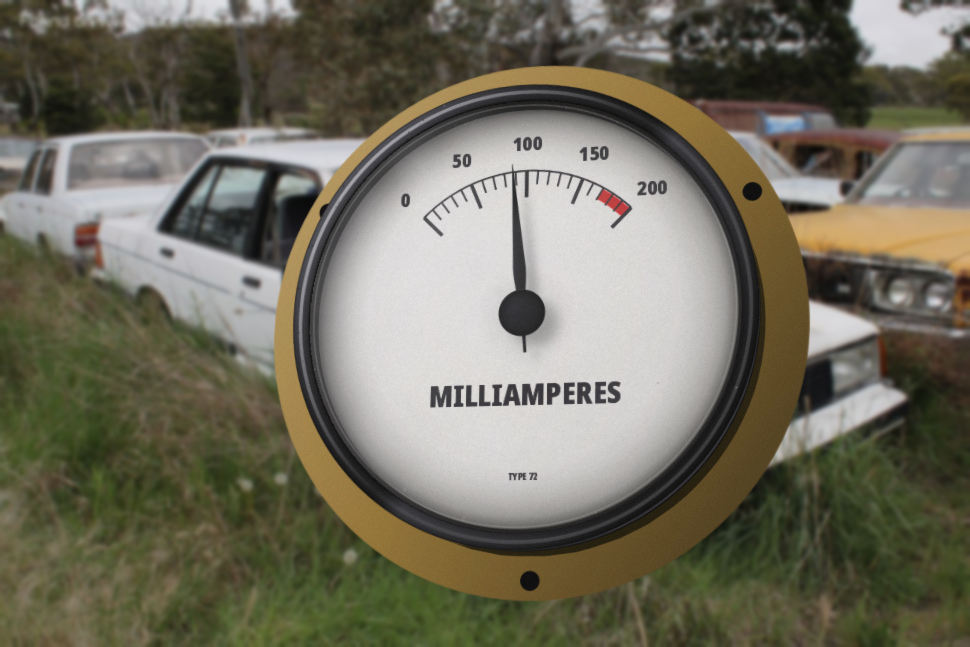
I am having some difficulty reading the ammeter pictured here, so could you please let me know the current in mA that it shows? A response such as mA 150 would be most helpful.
mA 90
